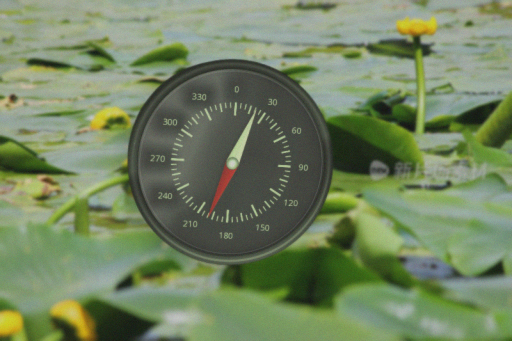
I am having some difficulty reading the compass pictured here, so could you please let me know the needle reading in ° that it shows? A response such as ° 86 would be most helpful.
° 200
